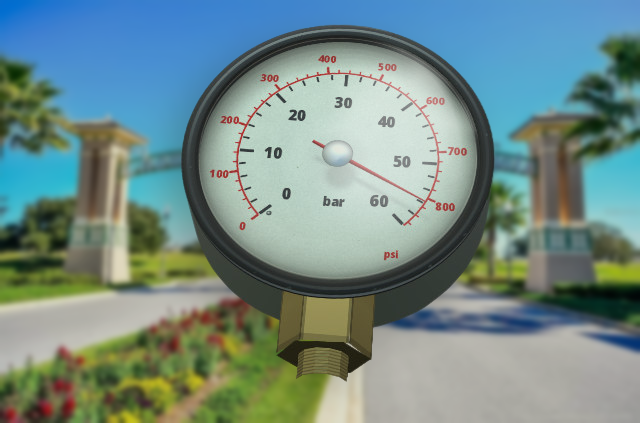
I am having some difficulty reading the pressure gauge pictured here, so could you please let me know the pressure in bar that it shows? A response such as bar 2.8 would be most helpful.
bar 56
